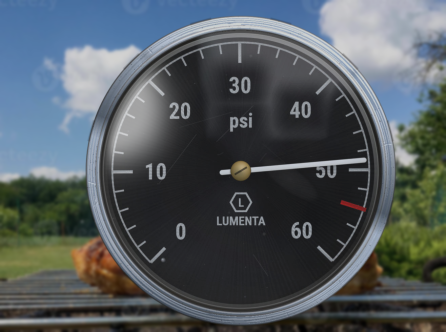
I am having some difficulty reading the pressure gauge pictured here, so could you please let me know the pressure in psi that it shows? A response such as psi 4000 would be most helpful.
psi 49
